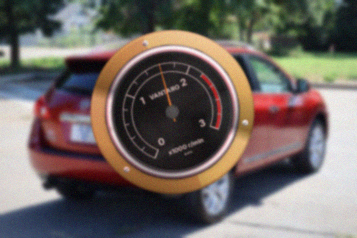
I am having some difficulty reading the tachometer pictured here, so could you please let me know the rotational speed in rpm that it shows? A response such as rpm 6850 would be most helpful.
rpm 1600
